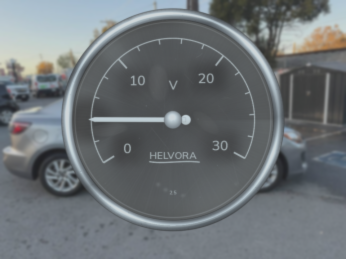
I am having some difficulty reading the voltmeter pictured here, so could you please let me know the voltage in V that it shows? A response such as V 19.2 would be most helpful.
V 4
